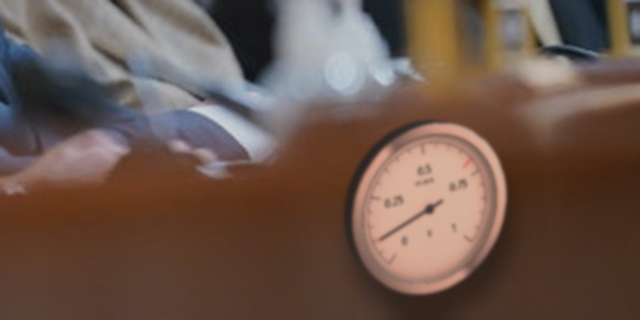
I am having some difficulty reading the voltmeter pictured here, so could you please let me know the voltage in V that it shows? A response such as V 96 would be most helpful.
V 0.1
